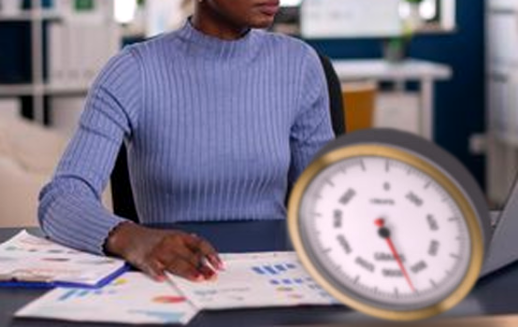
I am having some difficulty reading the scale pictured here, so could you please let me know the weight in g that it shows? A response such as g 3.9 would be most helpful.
g 900
